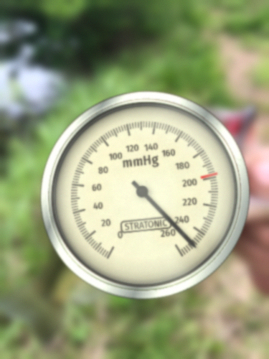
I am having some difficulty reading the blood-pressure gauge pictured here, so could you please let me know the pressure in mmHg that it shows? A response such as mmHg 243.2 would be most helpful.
mmHg 250
